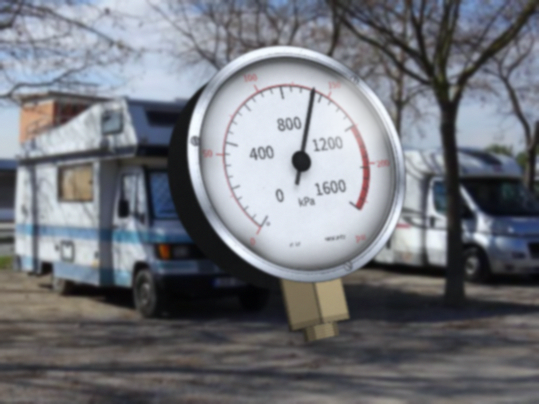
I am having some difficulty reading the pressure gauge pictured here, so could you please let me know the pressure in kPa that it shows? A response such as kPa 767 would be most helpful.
kPa 950
